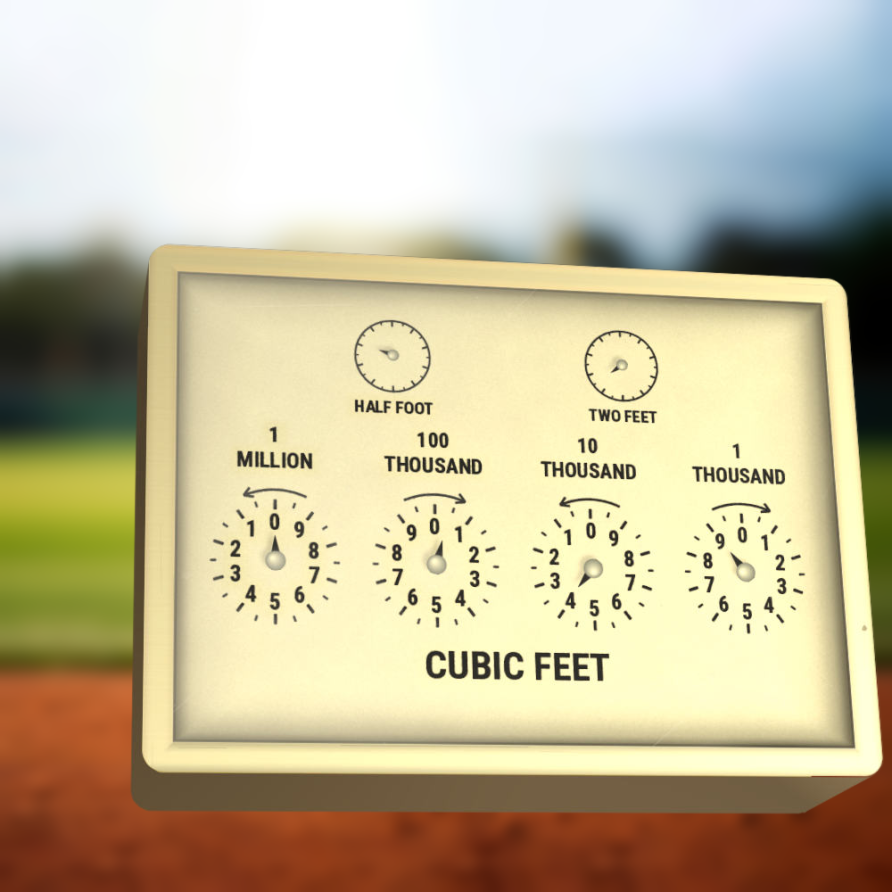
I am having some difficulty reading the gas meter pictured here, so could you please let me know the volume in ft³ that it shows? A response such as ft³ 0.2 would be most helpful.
ft³ 3900
